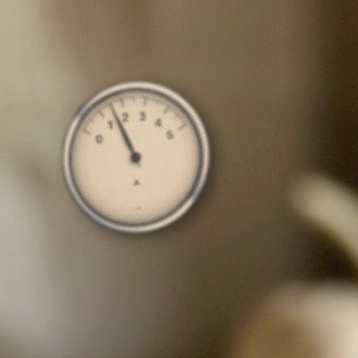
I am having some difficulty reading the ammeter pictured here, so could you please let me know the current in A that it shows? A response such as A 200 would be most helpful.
A 1.5
